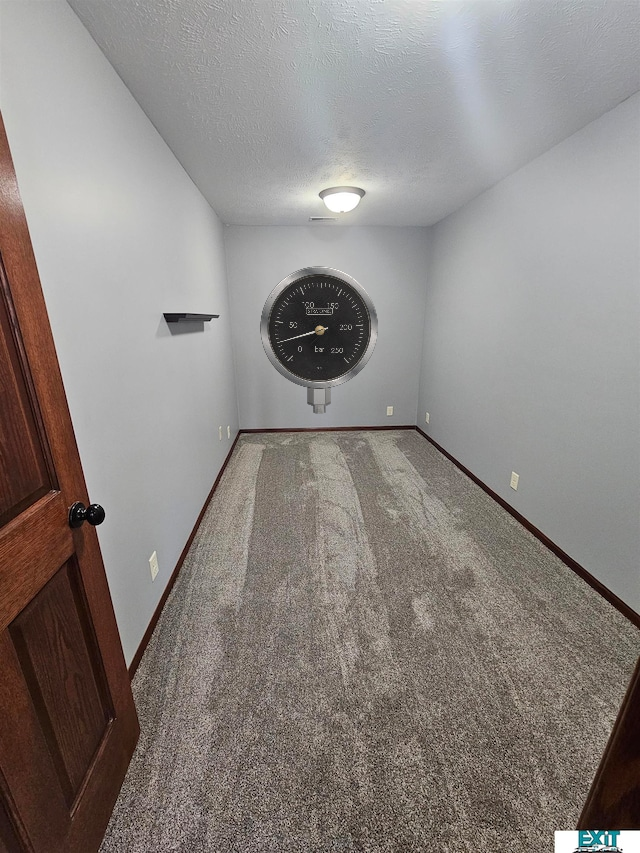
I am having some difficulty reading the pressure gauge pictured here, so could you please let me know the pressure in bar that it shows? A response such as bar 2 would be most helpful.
bar 25
